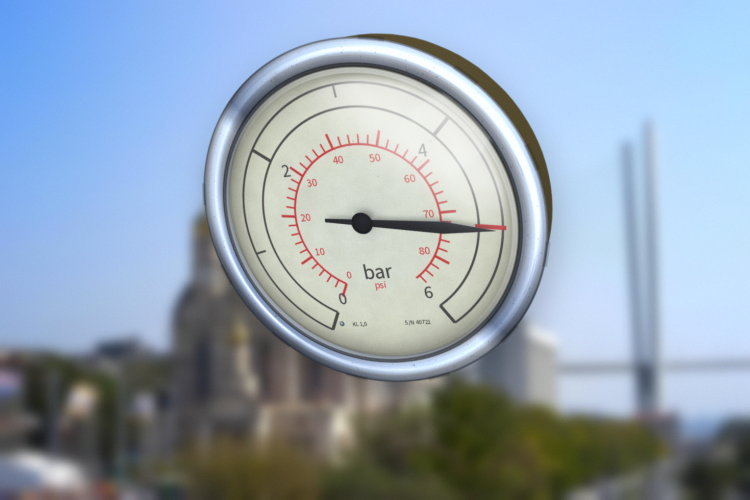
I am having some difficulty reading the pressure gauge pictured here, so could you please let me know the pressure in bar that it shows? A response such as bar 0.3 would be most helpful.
bar 5
